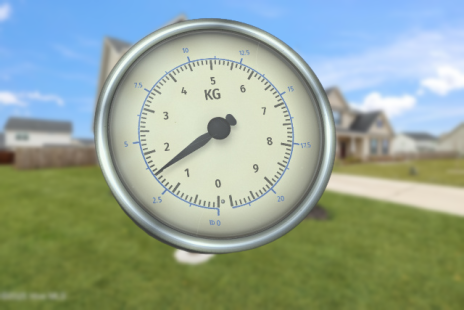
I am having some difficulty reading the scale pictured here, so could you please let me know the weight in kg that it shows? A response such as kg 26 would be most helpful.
kg 1.5
